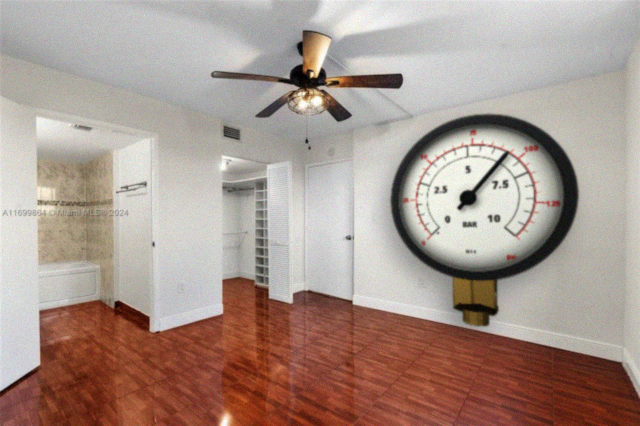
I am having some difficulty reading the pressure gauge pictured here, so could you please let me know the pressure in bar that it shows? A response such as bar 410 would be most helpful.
bar 6.5
